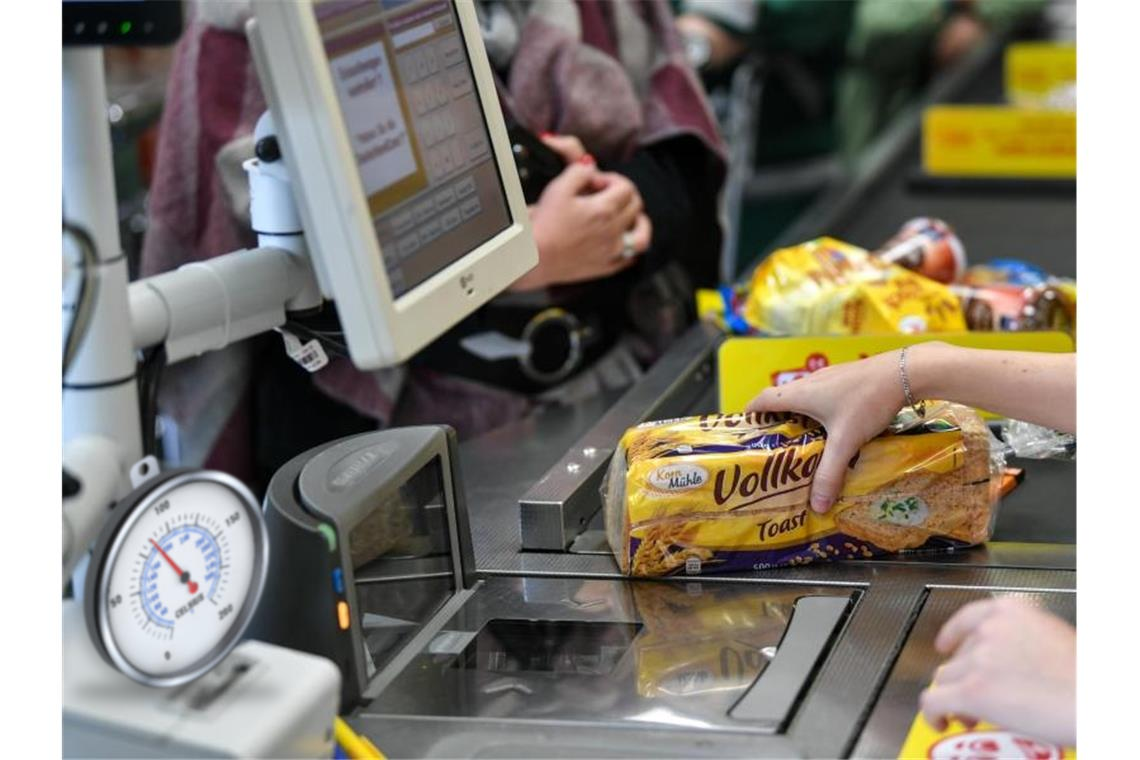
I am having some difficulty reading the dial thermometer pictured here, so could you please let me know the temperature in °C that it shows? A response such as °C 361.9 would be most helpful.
°C 85
